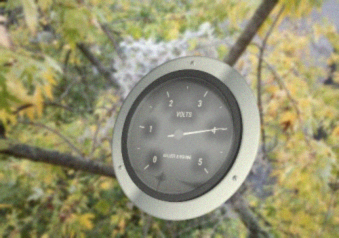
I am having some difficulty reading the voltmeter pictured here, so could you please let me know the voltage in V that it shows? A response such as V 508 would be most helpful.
V 4
